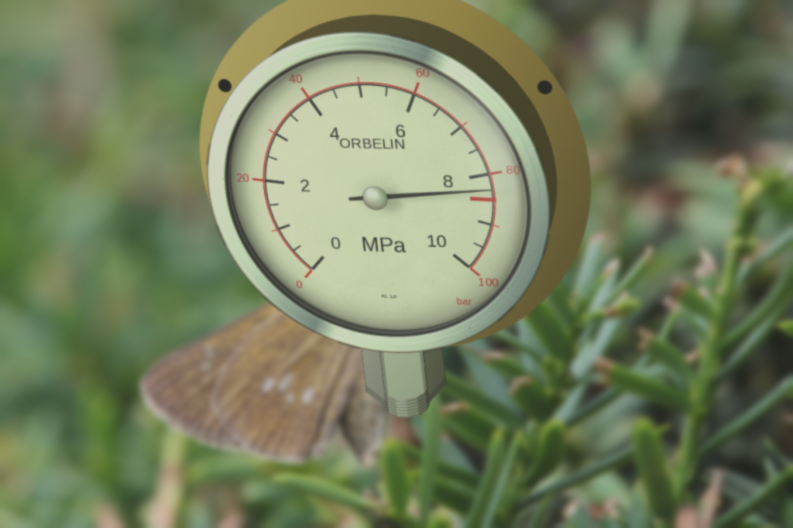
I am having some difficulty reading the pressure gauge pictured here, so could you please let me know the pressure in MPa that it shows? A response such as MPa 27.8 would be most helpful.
MPa 8.25
